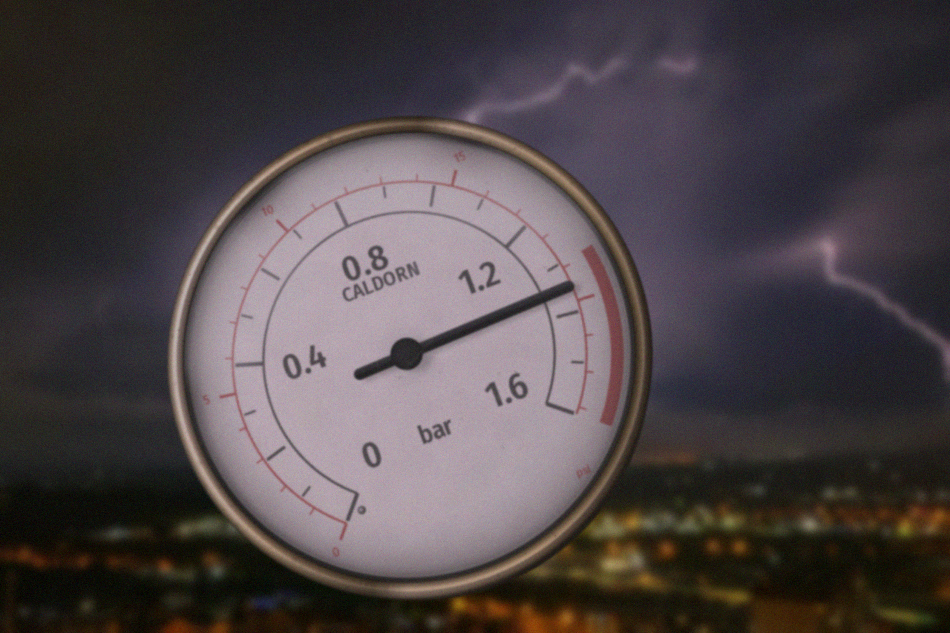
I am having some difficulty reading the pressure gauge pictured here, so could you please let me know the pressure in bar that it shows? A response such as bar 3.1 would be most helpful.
bar 1.35
